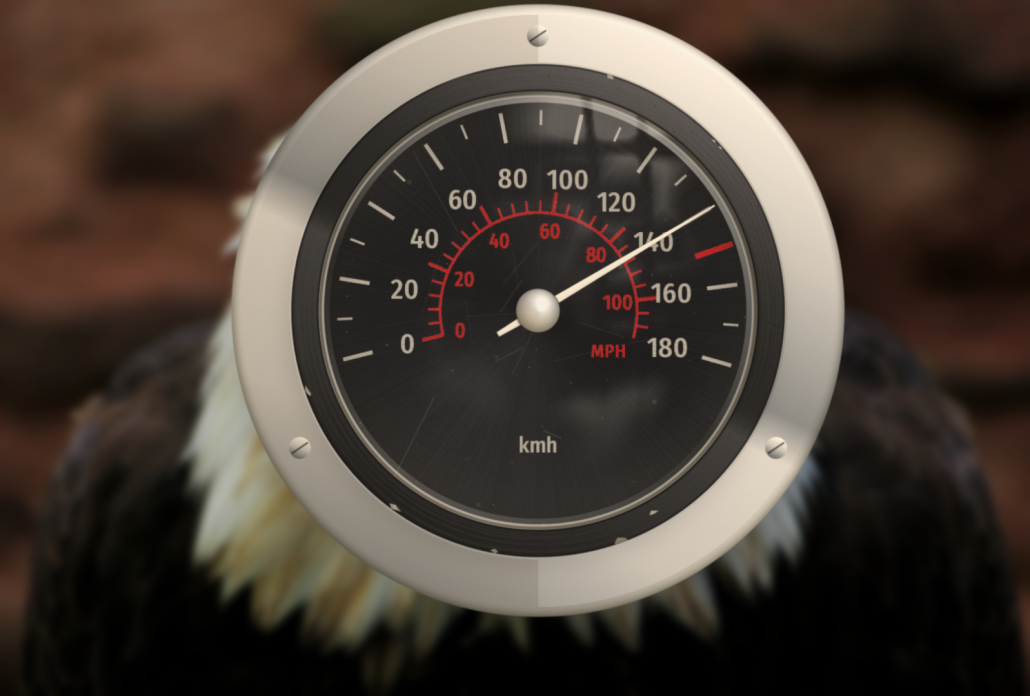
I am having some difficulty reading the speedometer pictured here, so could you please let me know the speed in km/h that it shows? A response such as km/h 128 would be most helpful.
km/h 140
